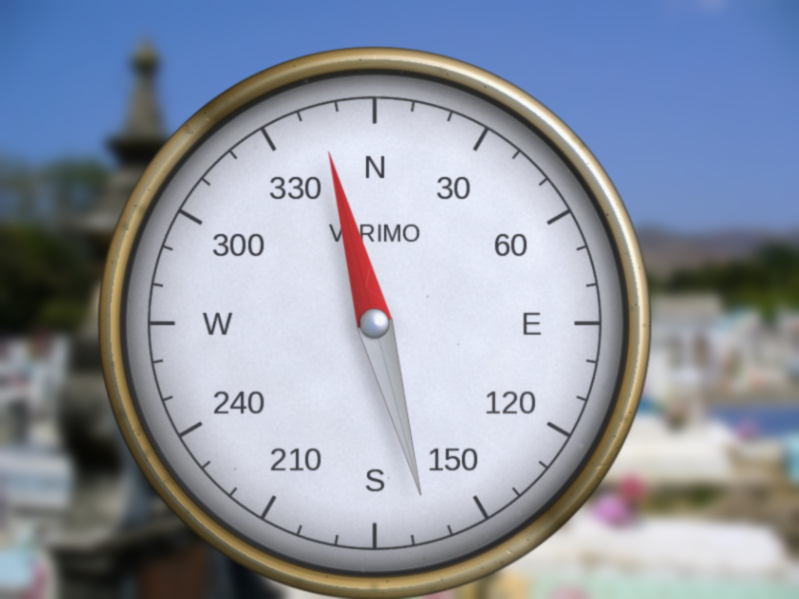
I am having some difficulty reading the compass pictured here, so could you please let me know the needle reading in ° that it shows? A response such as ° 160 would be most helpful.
° 345
